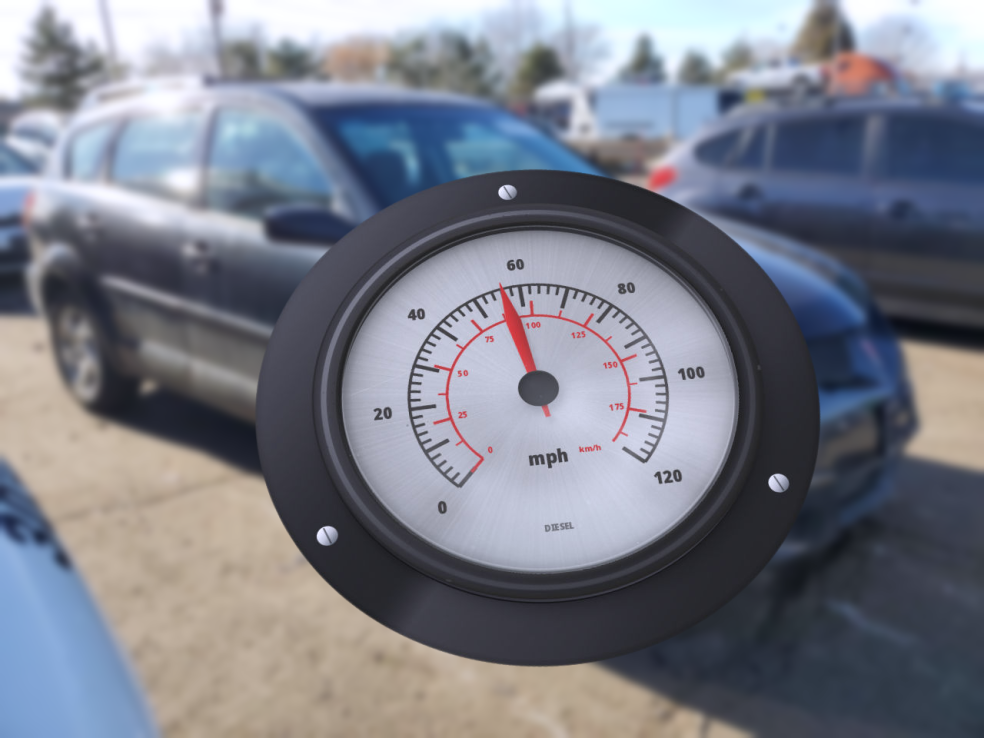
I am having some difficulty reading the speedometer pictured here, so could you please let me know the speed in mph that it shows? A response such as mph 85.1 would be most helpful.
mph 56
